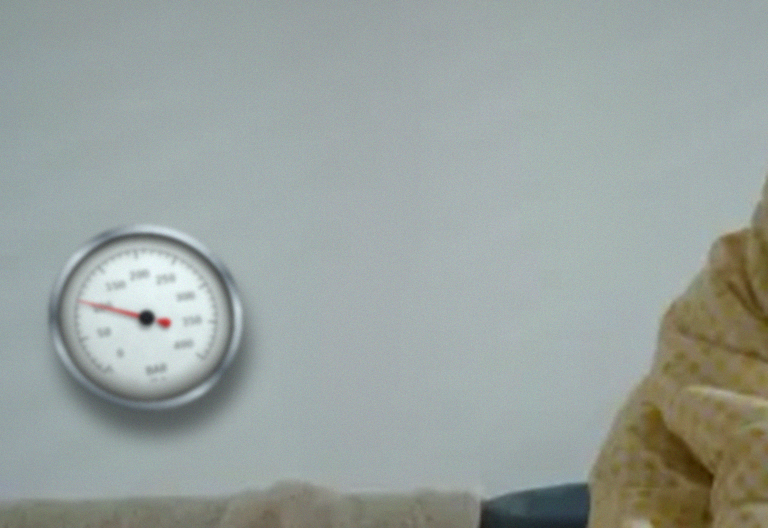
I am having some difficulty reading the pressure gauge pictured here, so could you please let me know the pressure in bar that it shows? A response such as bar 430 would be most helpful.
bar 100
